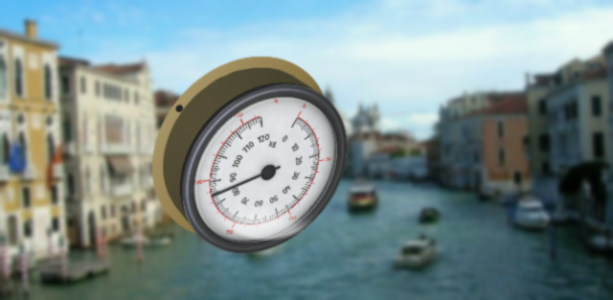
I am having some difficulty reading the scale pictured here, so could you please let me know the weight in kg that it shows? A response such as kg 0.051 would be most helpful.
kg 85
